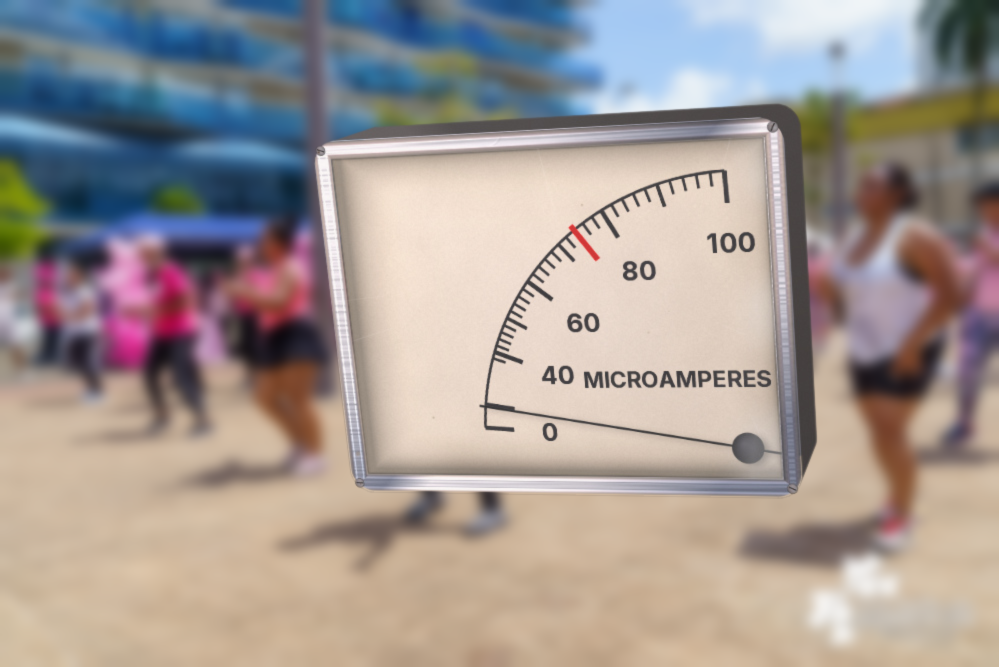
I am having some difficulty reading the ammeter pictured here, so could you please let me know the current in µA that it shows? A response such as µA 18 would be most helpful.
µA 20
